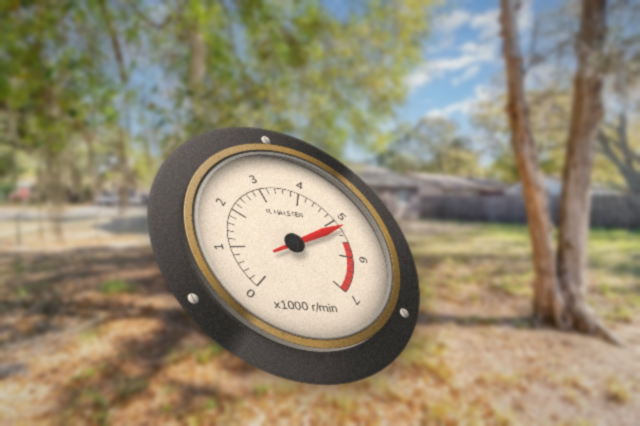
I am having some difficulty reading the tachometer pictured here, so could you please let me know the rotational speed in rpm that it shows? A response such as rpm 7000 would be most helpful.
rpm 5200
